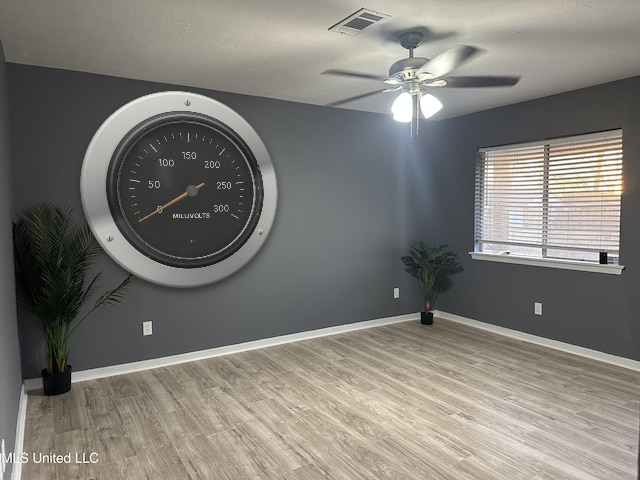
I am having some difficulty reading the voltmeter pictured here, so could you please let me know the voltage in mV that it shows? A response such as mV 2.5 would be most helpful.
mV 0
